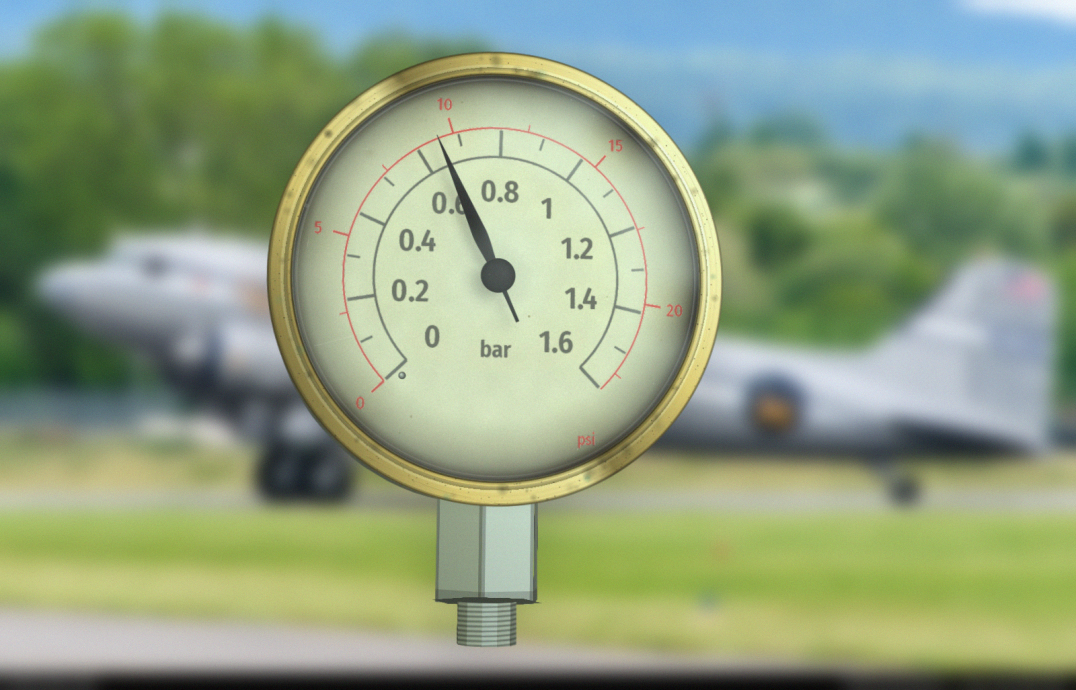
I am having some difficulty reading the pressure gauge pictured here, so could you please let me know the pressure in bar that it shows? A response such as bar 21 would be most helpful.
bar 0.65
